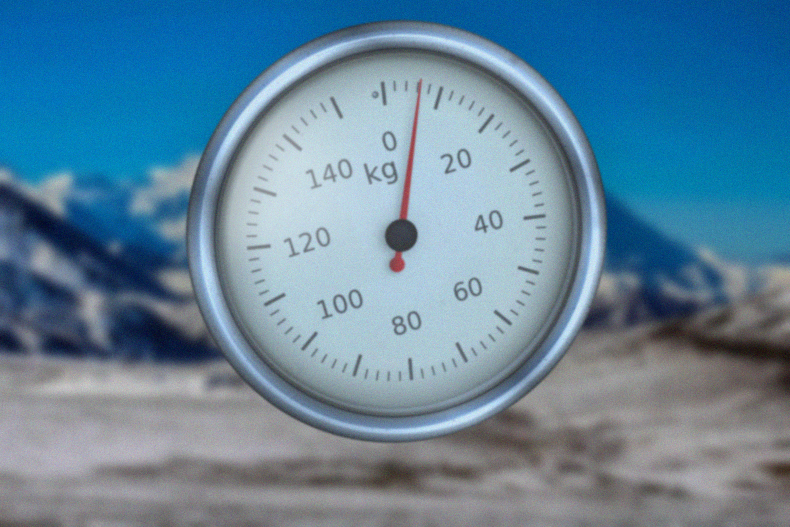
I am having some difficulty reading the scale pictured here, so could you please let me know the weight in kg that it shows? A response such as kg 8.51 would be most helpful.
kg 6
